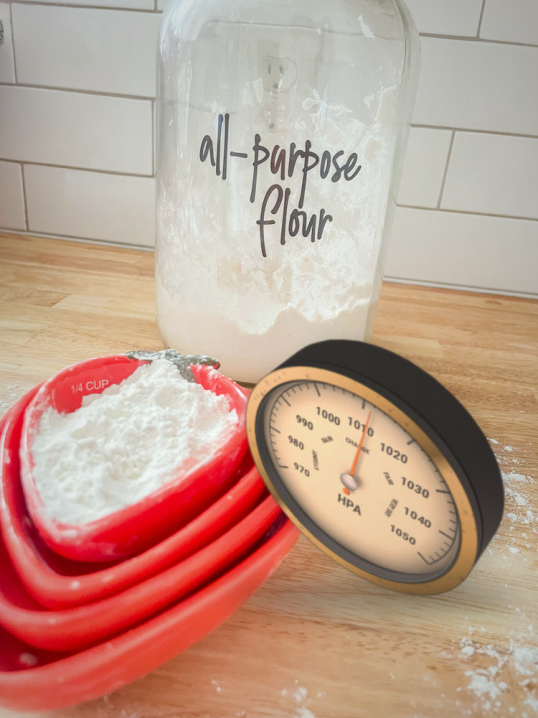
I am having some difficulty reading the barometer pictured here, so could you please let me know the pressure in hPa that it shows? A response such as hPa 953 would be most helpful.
hPa 1012
